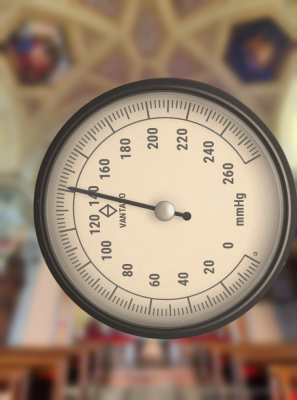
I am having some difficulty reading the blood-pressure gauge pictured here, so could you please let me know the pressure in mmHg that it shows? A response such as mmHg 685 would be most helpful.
mmHg 142
